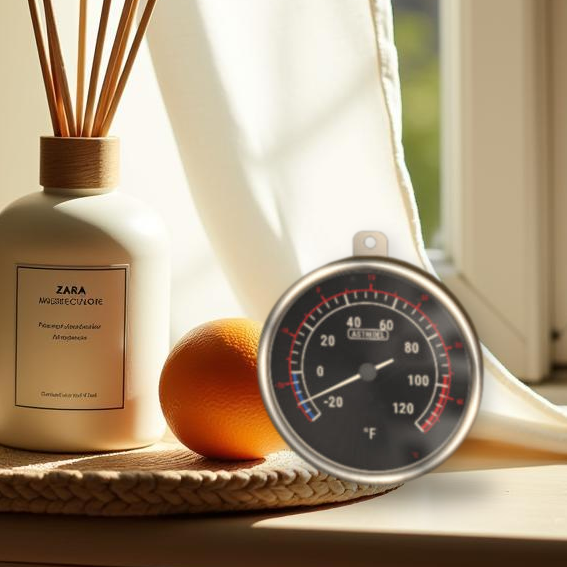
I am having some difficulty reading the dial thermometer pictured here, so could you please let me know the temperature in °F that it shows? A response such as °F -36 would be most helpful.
°F -12
